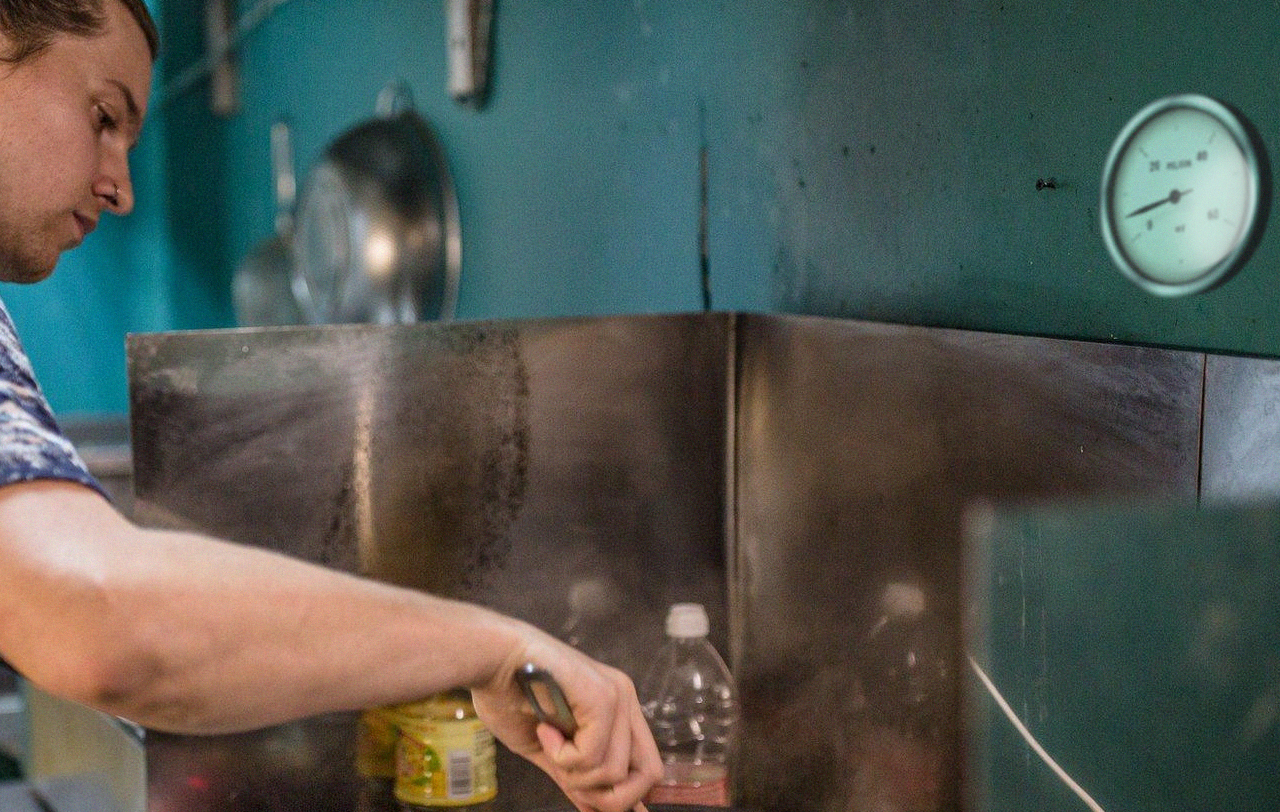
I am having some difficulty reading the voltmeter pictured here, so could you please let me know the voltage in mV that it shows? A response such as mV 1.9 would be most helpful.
mV 5
